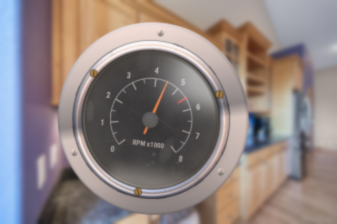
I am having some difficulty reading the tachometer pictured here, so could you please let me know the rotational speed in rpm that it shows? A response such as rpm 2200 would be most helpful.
rpm 4500
